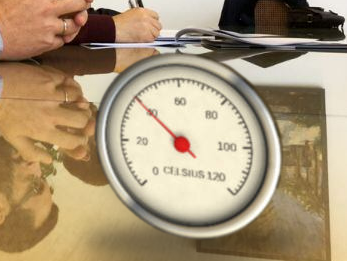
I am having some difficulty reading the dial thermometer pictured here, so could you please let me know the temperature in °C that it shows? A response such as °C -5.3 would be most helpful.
°C 40
